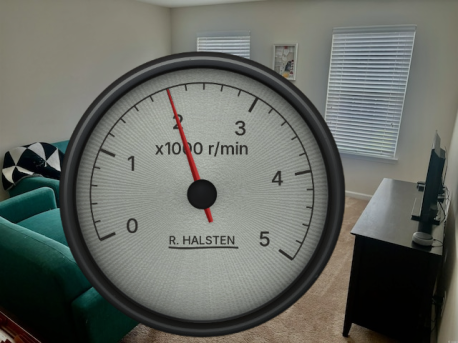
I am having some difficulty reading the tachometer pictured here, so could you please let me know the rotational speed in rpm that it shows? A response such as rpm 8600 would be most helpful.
rpm 2000
